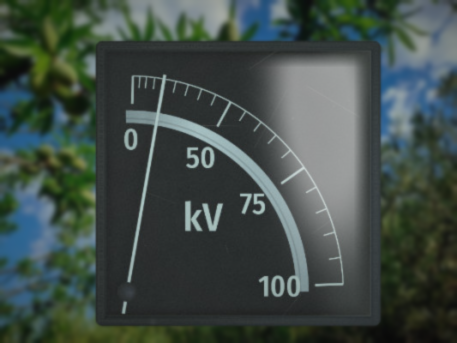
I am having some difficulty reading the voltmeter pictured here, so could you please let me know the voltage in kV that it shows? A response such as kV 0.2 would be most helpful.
kV 25
